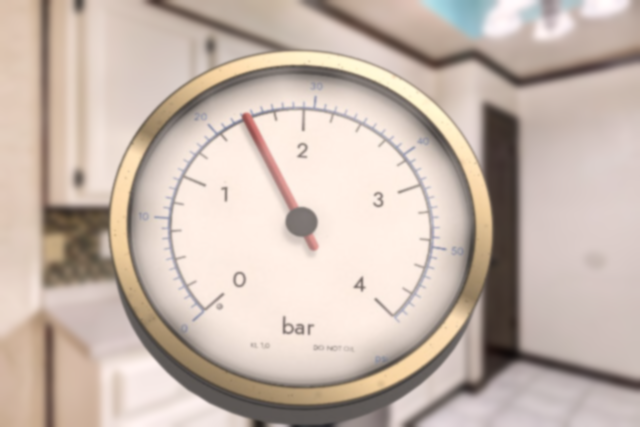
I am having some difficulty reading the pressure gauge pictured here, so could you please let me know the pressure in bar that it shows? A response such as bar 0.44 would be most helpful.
bar 1.6
